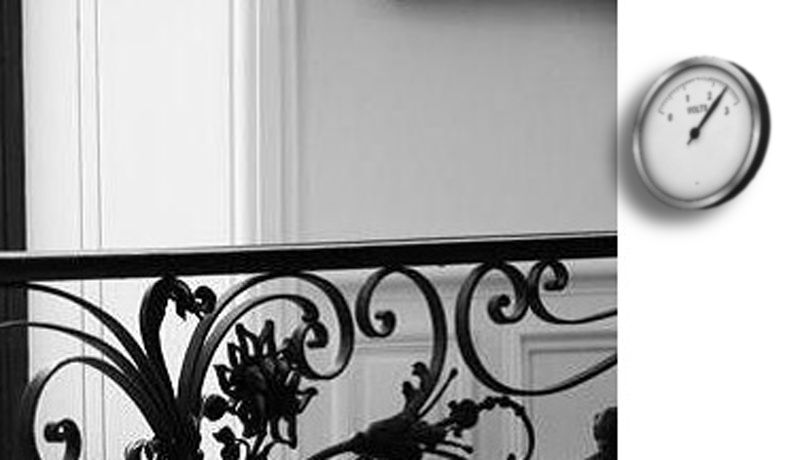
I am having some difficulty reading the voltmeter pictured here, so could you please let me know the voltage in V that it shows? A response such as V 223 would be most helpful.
V 2.5
